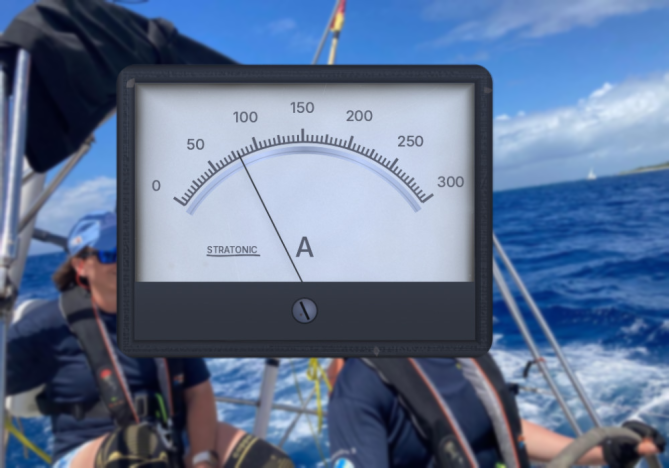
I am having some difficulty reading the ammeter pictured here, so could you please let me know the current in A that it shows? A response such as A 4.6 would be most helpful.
A 80
